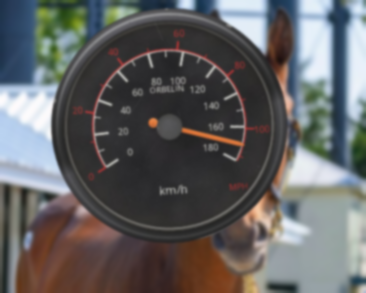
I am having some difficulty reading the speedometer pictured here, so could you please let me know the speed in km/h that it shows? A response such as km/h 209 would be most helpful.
km/h 170
